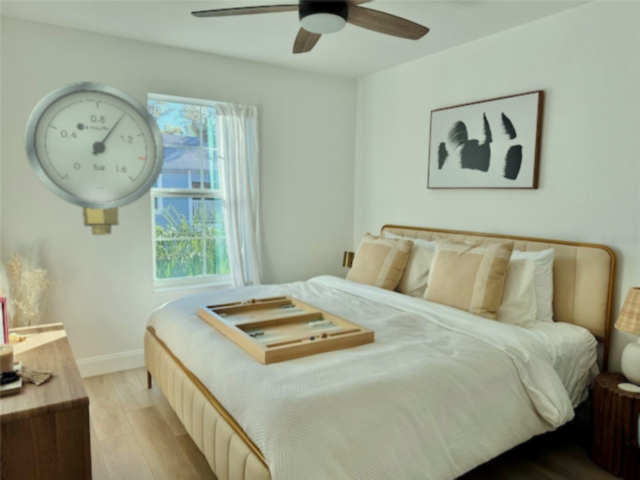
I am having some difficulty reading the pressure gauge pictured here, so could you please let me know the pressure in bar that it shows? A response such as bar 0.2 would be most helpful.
bar 1
